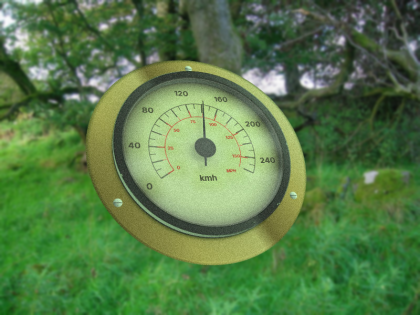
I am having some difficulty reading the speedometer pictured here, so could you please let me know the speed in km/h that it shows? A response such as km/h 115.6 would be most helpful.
km/h 140
